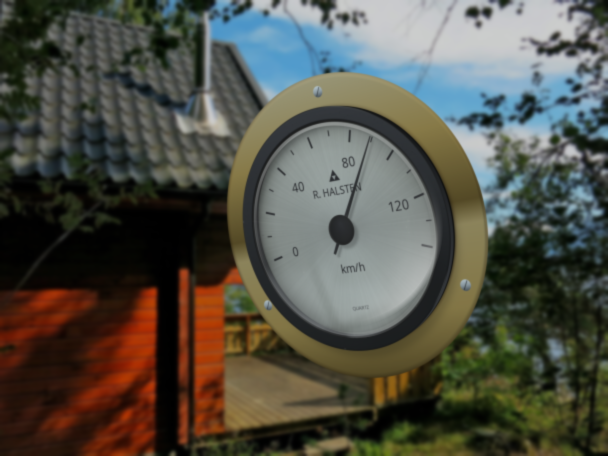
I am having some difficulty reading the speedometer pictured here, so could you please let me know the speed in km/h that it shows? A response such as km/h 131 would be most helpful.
km/h 90
